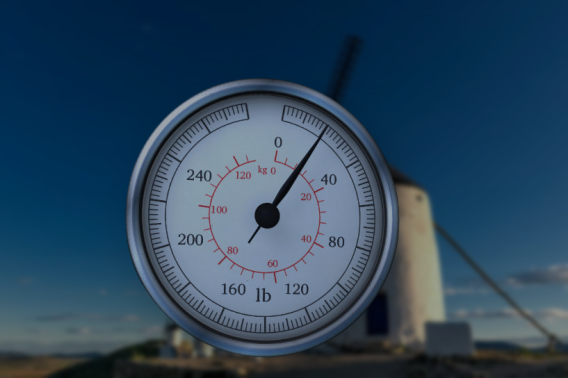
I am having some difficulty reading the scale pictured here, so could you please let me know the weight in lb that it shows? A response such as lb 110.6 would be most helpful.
lb 20
